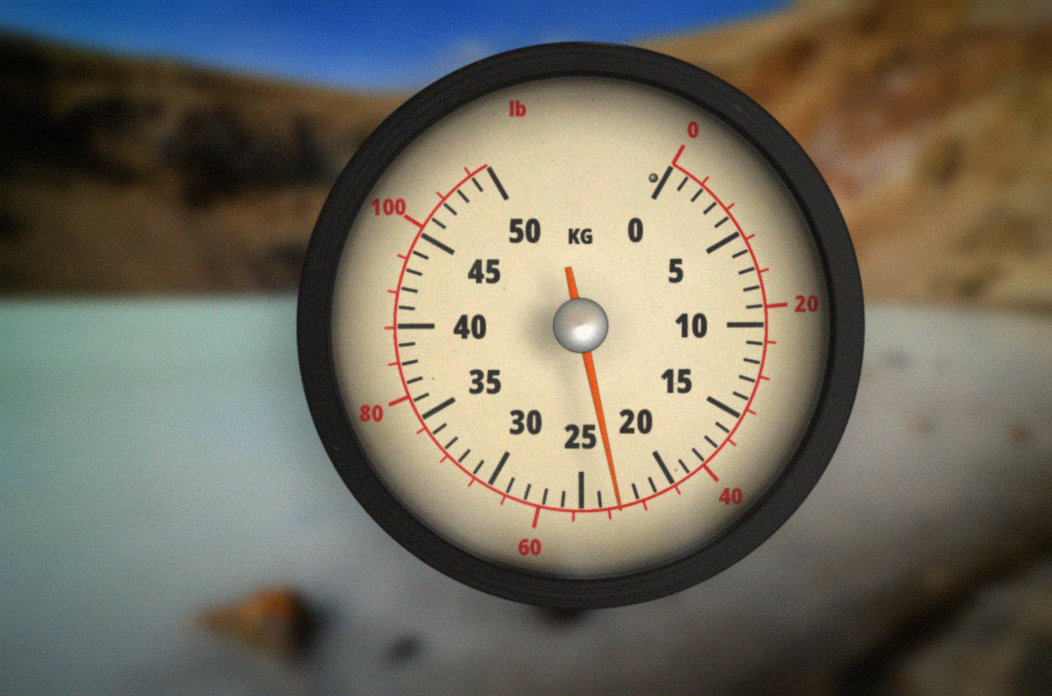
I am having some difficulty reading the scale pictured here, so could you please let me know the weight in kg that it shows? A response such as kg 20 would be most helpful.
kg 23
